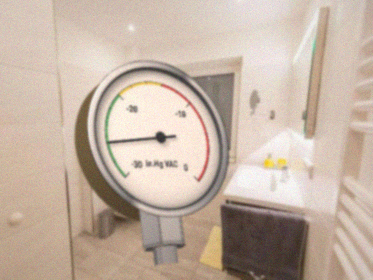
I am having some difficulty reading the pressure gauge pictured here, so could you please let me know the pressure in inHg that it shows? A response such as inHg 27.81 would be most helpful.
inHg -26
